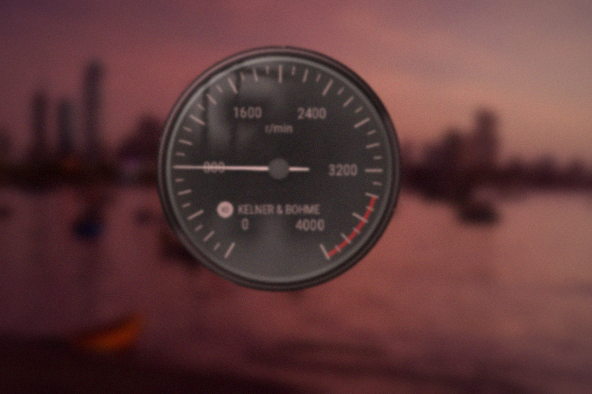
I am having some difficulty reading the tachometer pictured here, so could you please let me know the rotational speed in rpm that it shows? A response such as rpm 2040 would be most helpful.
rpm 800
